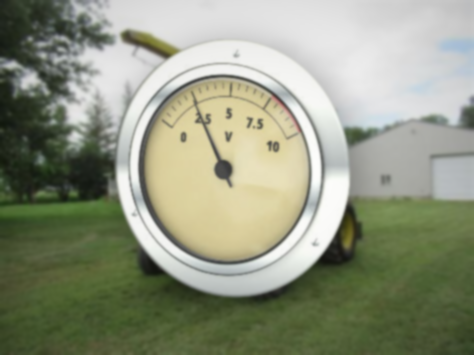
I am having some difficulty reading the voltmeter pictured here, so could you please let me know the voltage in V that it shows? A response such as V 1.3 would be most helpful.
V 2.5
